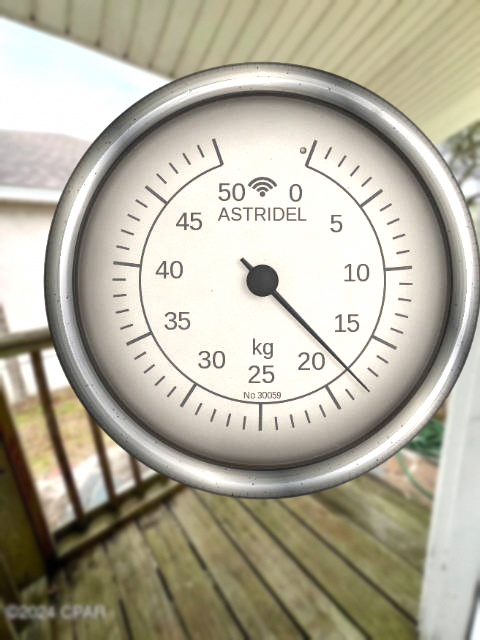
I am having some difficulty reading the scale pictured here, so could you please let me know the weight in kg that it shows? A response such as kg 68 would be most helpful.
kg 18
